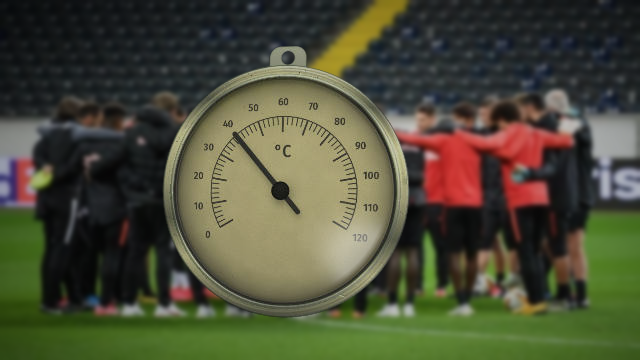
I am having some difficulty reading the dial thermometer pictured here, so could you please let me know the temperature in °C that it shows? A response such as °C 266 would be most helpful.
°C 40
